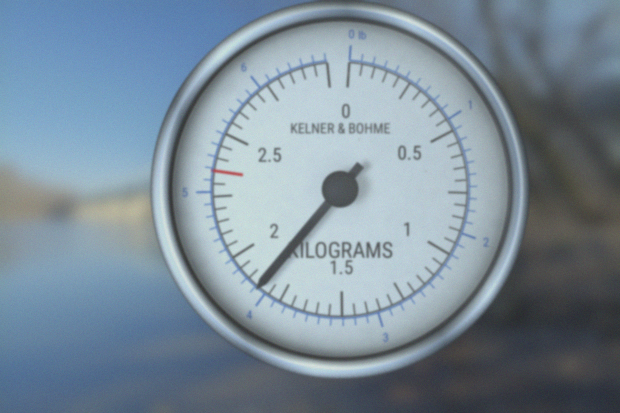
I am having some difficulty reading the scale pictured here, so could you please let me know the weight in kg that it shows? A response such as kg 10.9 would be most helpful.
kg 1.85
